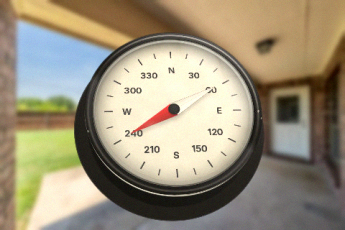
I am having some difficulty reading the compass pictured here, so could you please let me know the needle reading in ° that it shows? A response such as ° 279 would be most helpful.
° 240
